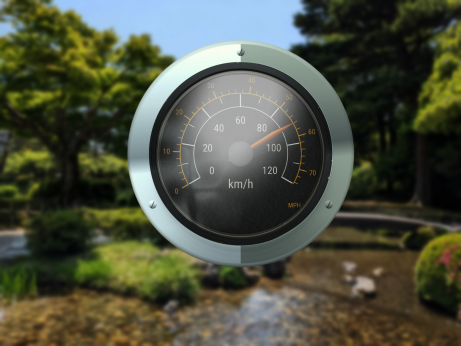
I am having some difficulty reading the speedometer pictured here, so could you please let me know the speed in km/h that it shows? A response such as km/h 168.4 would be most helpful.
km/h 90
